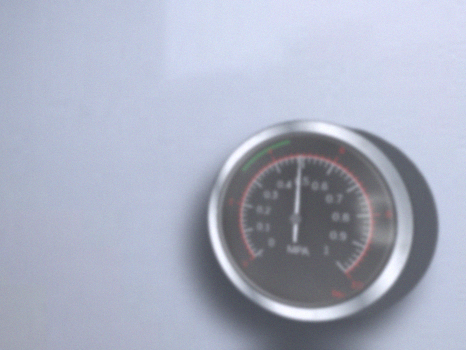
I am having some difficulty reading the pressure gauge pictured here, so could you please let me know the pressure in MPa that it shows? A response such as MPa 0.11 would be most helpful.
MPa 0.5
